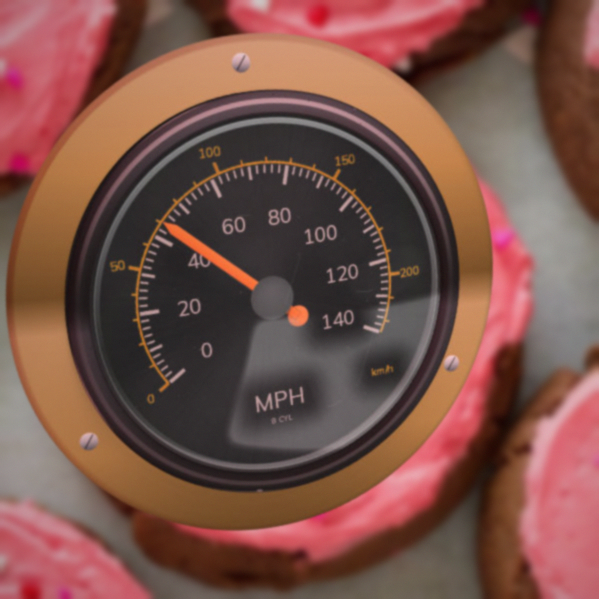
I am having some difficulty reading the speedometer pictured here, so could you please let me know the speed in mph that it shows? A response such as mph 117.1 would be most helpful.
mph 44
